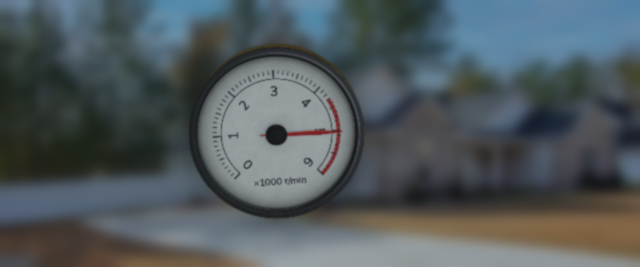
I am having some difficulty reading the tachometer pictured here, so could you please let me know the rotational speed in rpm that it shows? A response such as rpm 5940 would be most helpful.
rpm 5000
